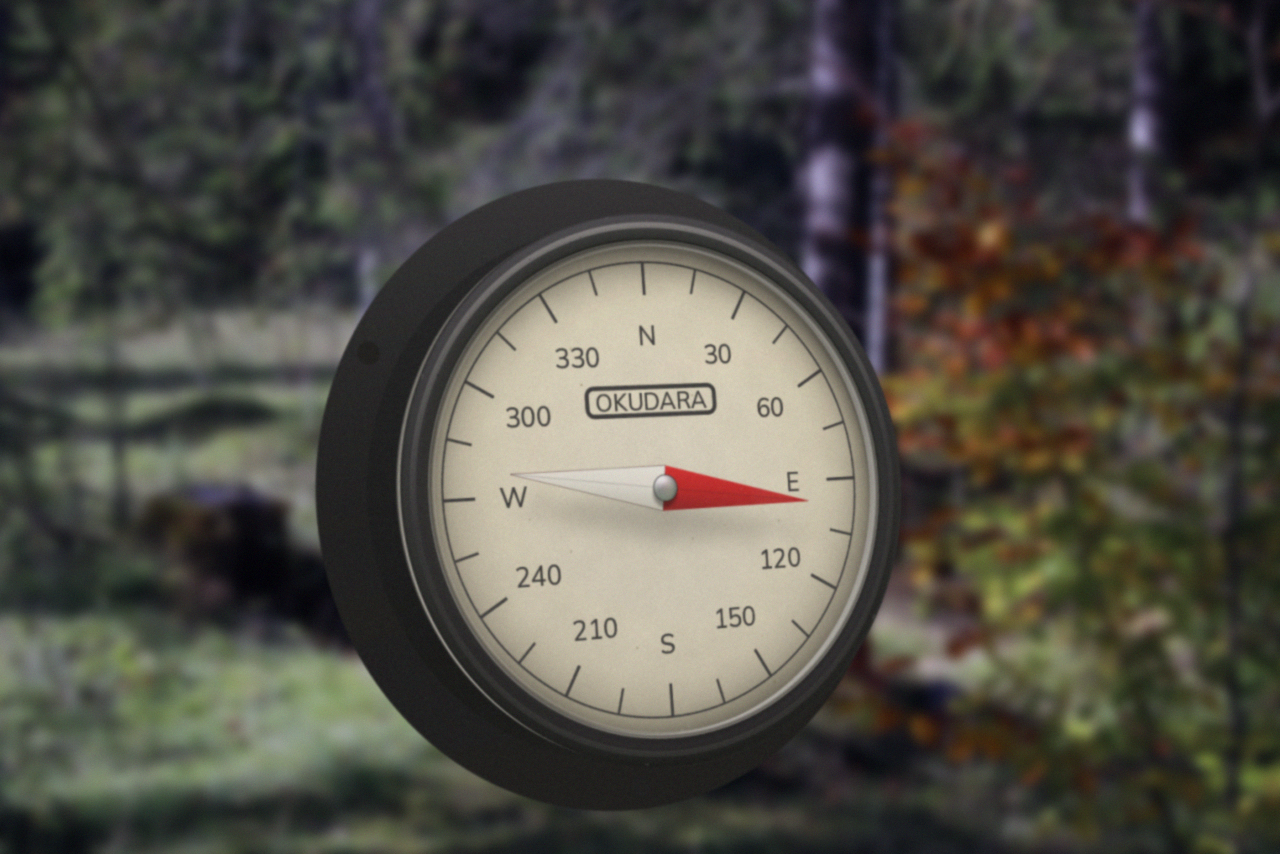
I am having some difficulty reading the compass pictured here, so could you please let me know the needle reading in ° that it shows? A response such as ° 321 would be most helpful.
° 97.5
